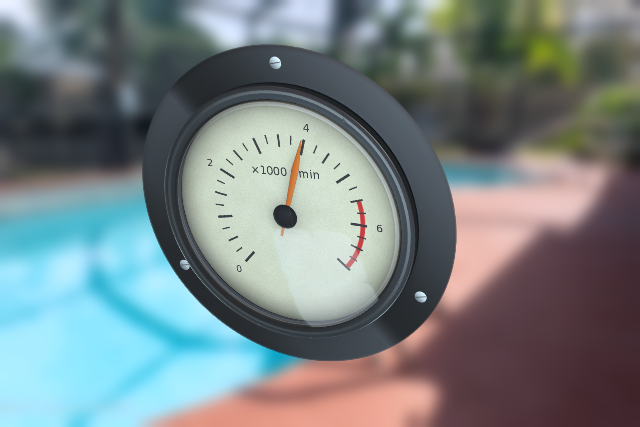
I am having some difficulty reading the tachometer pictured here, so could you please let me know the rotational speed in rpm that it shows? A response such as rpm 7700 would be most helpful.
rpm 4000
